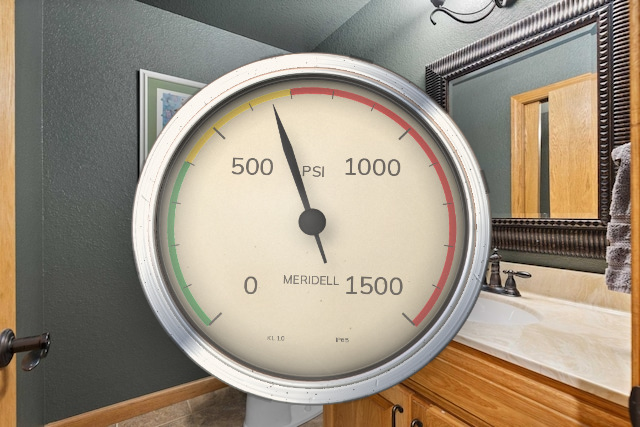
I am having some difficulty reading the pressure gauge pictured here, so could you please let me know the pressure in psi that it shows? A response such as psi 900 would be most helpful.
psi 650
